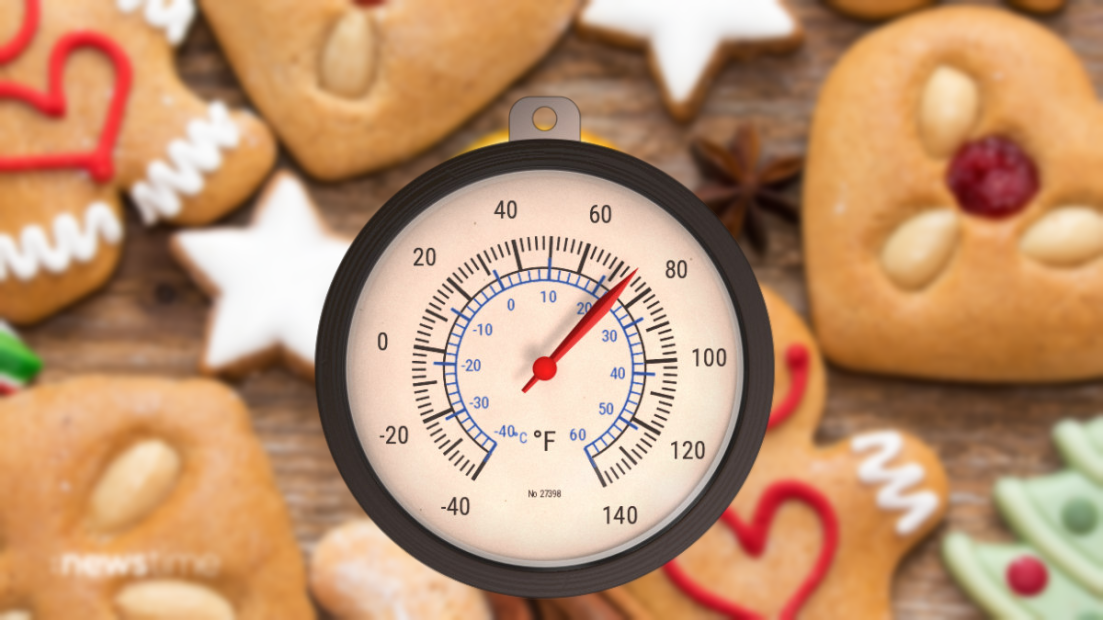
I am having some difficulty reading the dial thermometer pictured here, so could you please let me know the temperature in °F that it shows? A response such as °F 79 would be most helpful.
°F 74
